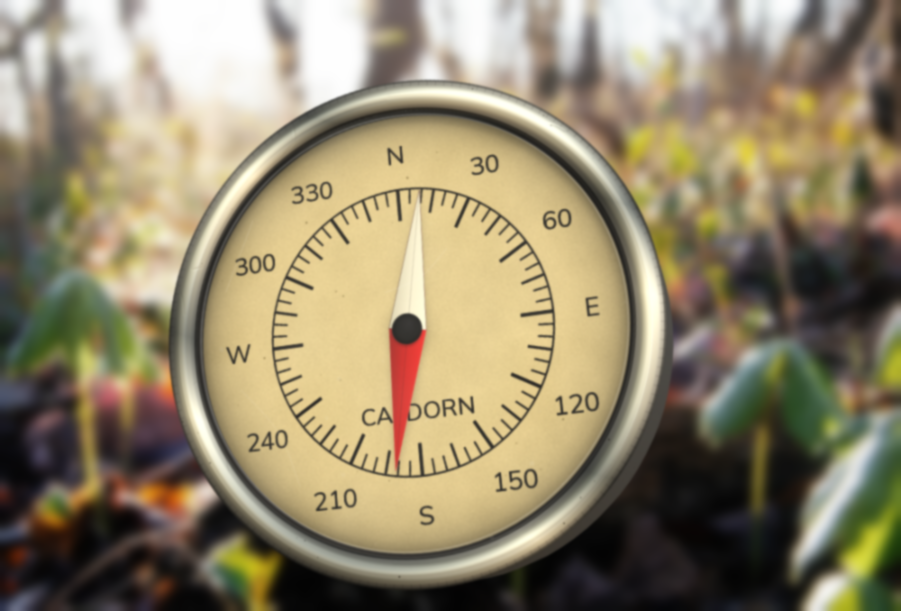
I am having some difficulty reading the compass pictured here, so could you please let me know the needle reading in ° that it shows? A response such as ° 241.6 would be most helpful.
° 190
